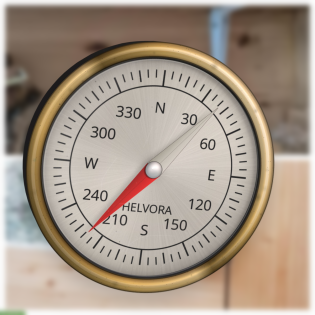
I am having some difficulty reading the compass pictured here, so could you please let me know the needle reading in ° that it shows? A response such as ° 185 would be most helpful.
° 220
